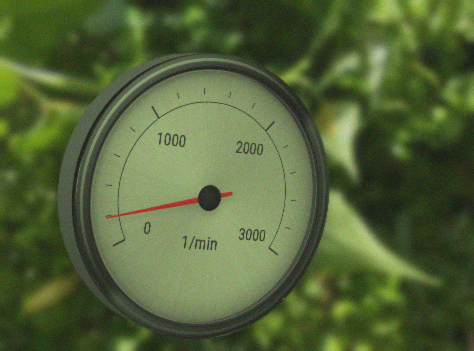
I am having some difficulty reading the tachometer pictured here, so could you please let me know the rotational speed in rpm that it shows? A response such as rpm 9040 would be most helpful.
rpm 200
